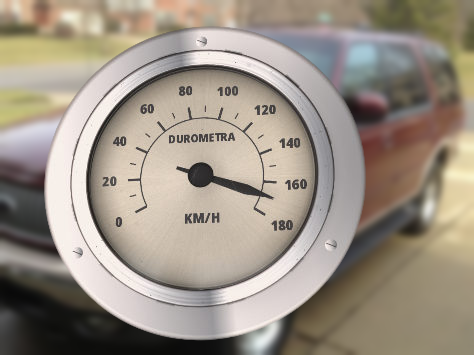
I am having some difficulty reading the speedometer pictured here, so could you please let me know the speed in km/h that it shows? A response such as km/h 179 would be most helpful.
km/h 170
